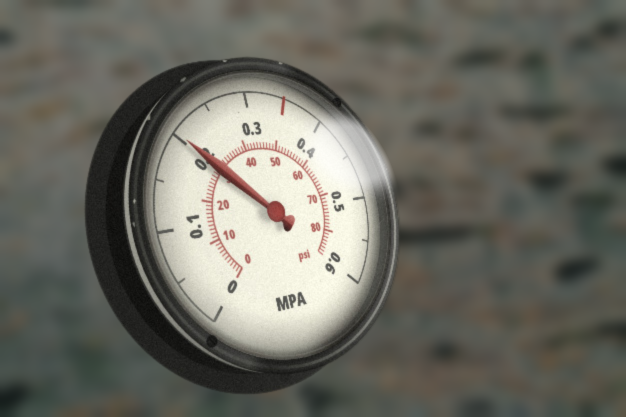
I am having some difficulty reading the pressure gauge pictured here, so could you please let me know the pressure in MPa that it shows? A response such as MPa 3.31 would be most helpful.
MPa 0.2
